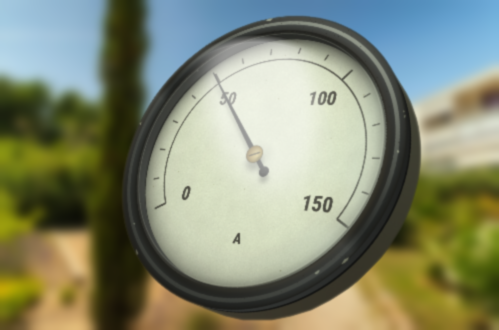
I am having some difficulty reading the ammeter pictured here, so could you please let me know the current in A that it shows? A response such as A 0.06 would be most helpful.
A 50
